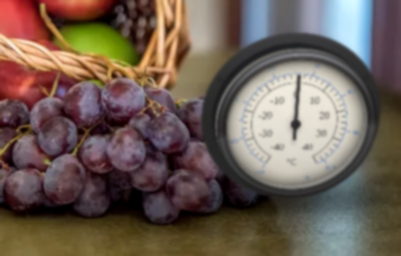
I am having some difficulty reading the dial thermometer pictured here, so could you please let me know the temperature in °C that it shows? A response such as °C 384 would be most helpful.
°C 0
